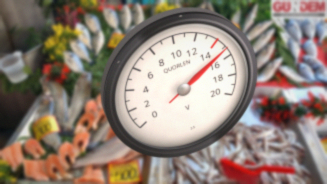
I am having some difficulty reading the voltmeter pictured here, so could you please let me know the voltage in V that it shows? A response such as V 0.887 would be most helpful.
V 15
